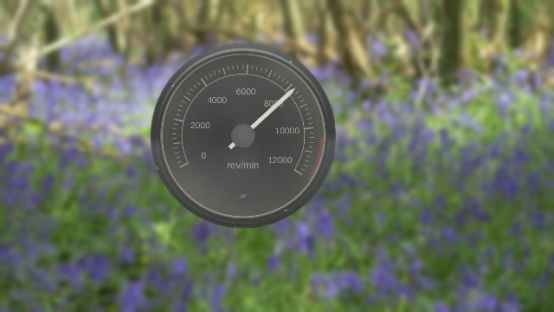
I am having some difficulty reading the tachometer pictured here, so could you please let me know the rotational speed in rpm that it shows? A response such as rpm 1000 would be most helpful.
rpm 8200
